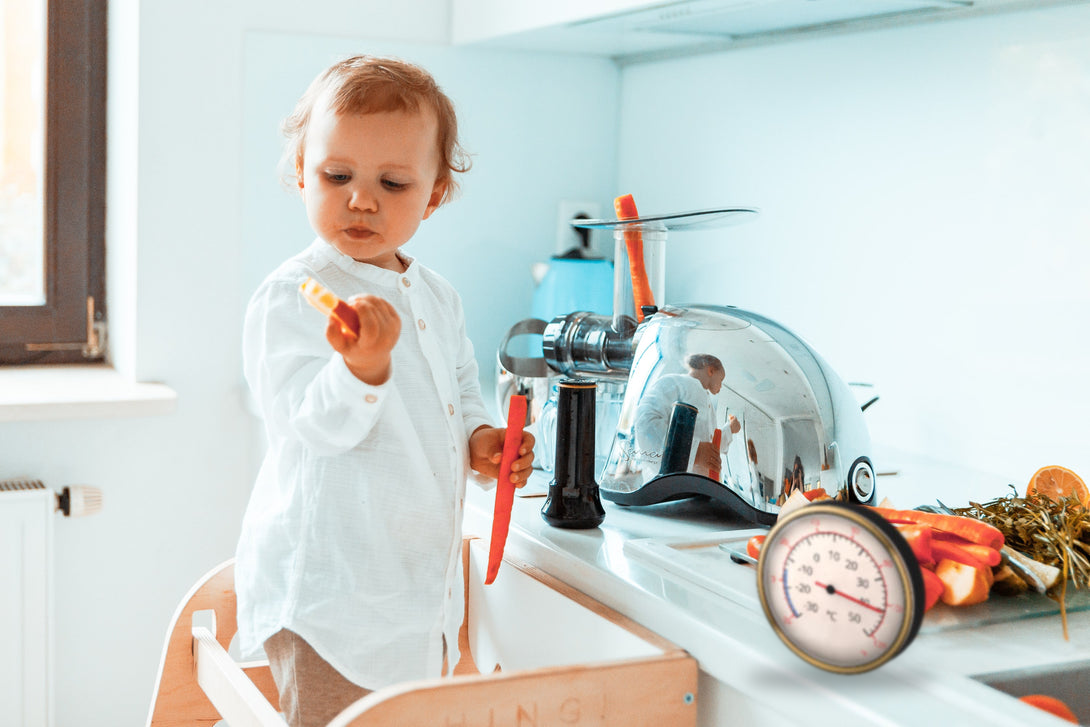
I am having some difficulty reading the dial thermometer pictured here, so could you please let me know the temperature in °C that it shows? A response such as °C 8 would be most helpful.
°C 40
